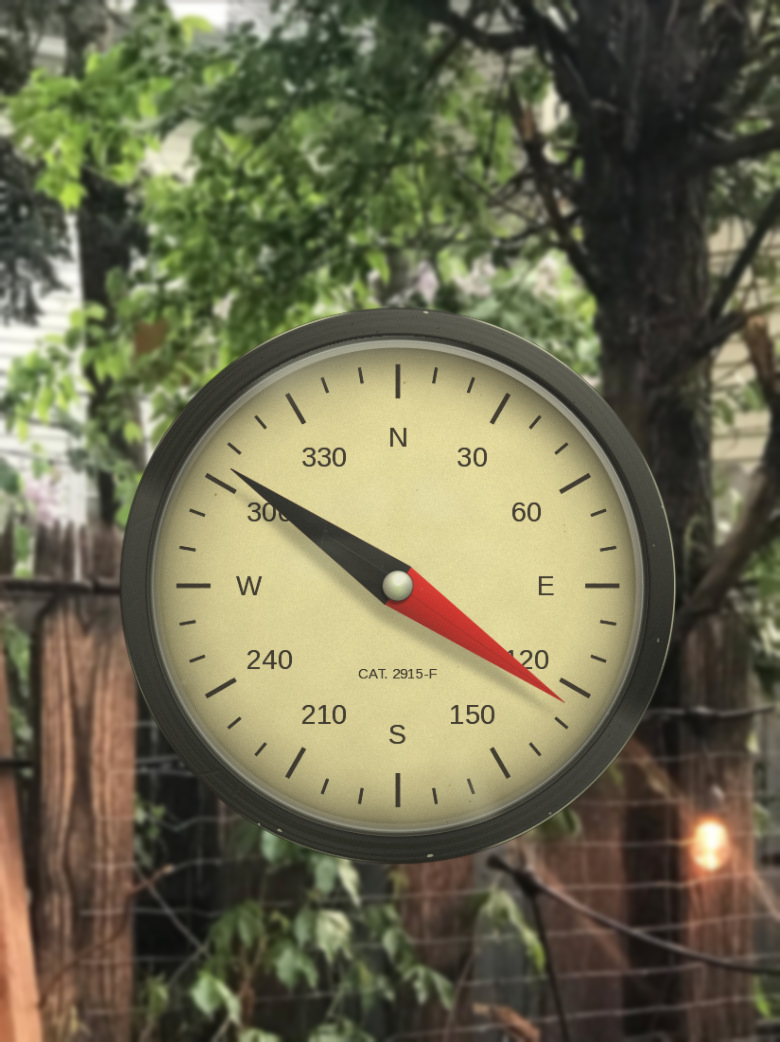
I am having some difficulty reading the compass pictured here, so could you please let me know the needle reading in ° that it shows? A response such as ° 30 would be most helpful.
° 125
